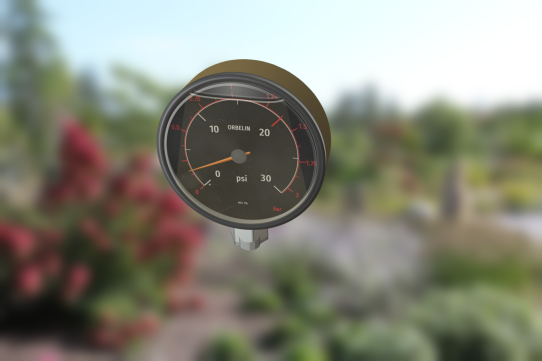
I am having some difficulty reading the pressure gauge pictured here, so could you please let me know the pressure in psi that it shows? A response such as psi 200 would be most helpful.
psi 2.5
